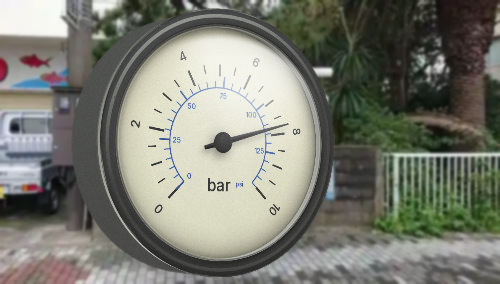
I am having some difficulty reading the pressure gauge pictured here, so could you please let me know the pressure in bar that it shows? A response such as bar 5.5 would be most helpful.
bar 7.75
